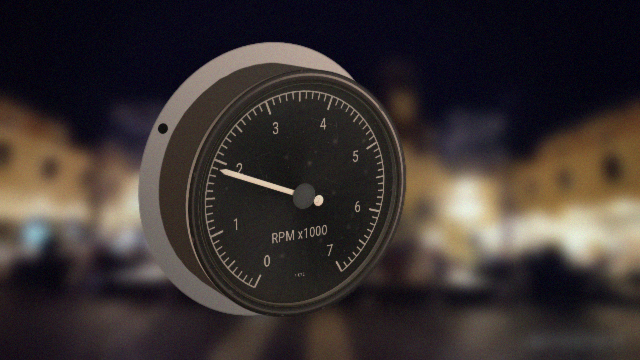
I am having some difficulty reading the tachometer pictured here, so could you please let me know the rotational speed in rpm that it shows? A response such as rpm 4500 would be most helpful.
rpm 1900
